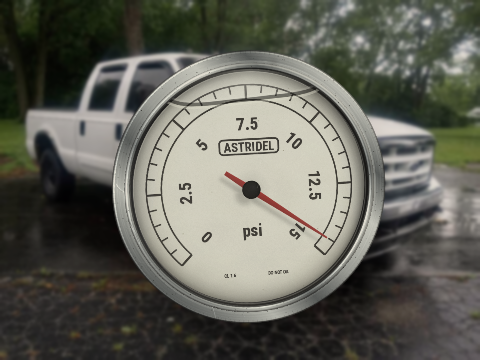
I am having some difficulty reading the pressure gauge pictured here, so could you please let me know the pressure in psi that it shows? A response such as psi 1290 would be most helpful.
psi 14.5
